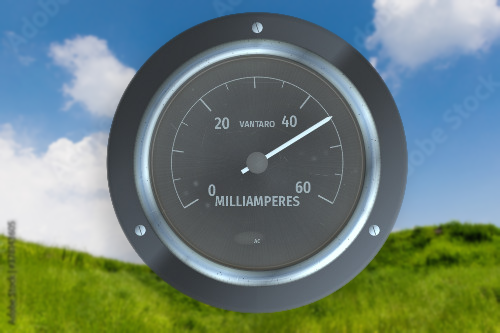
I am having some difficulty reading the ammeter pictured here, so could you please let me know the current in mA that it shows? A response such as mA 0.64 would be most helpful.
mA 45
